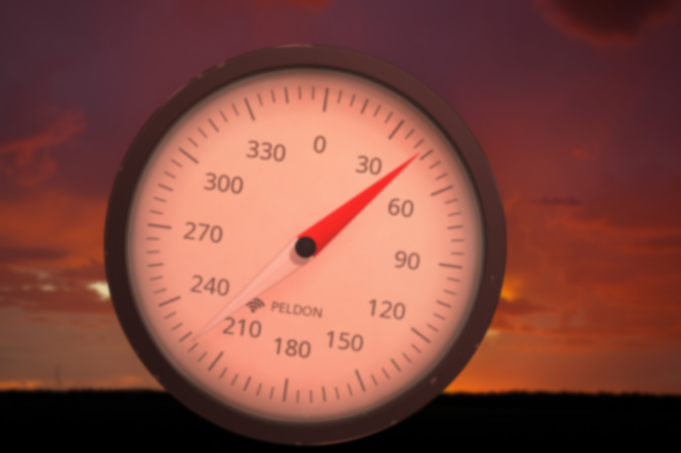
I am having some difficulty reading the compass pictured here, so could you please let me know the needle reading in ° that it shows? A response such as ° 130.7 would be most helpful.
° 42.5
